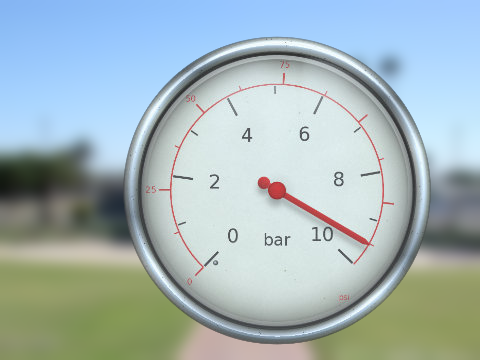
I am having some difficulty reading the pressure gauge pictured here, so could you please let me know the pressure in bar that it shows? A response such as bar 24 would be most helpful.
bar 9.5
